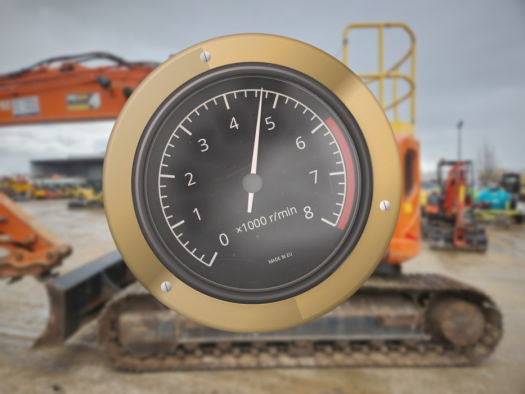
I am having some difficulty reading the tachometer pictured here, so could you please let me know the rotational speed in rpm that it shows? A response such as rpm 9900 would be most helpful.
rpm 4700
